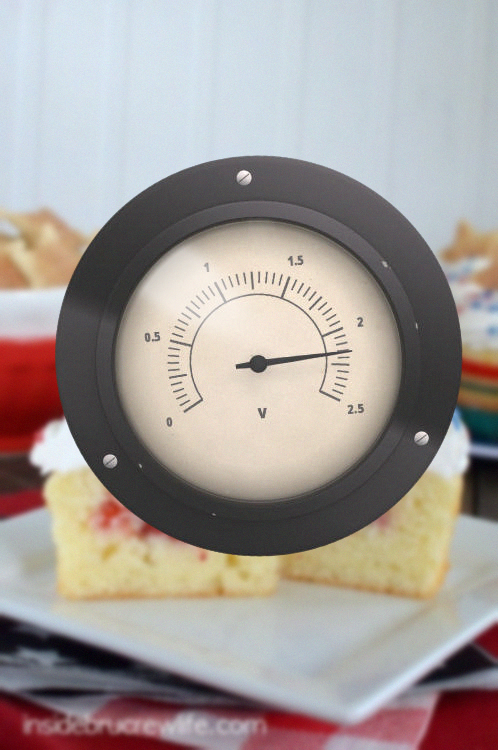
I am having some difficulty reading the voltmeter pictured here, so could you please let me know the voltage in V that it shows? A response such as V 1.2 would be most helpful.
V 2.15
